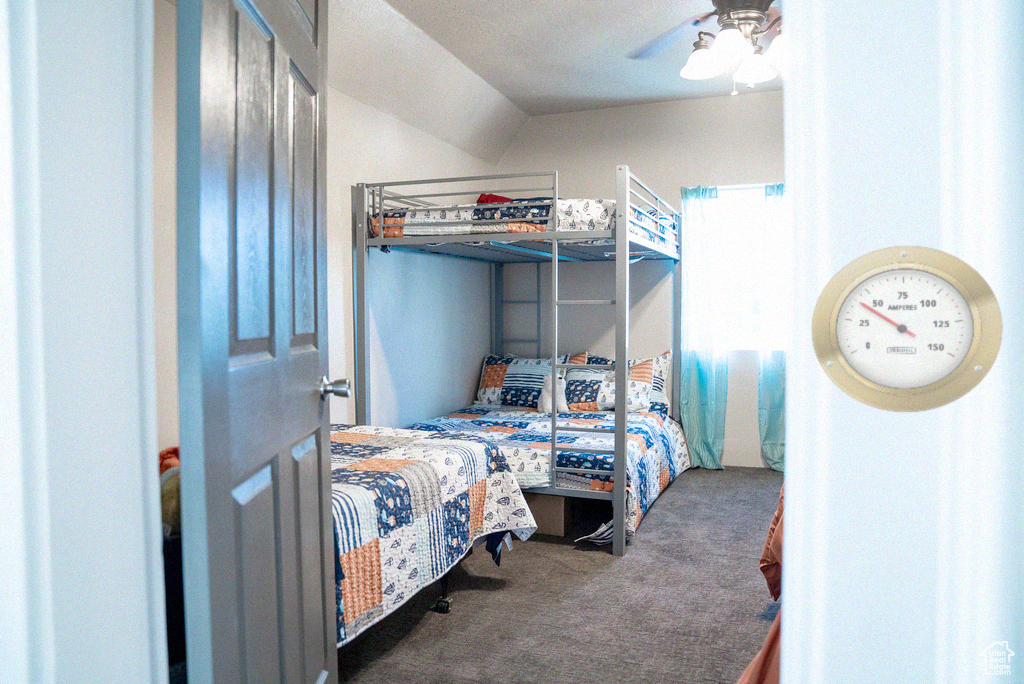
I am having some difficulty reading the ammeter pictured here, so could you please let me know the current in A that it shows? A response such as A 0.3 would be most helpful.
A 40
